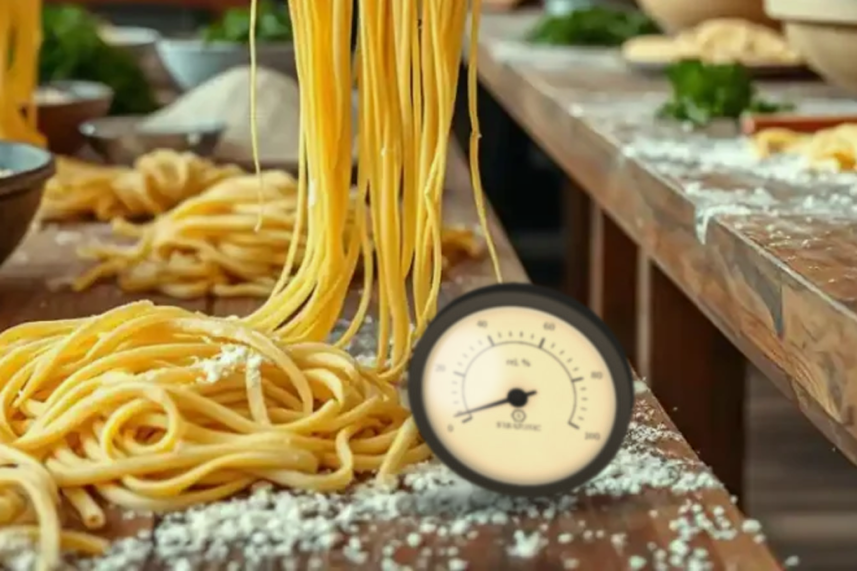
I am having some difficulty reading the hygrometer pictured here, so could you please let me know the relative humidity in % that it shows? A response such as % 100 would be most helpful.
% 4
